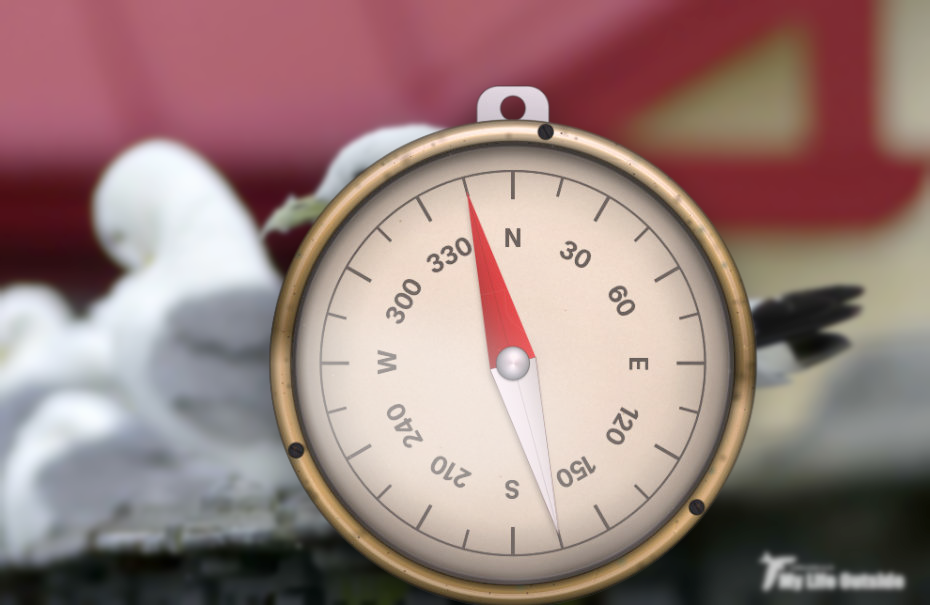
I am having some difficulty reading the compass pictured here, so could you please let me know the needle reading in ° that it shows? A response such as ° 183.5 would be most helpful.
° 345
